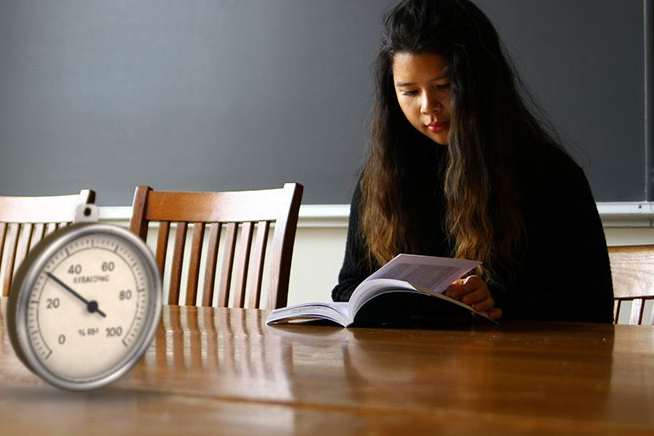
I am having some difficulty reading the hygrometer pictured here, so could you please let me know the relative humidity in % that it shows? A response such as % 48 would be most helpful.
% 30
